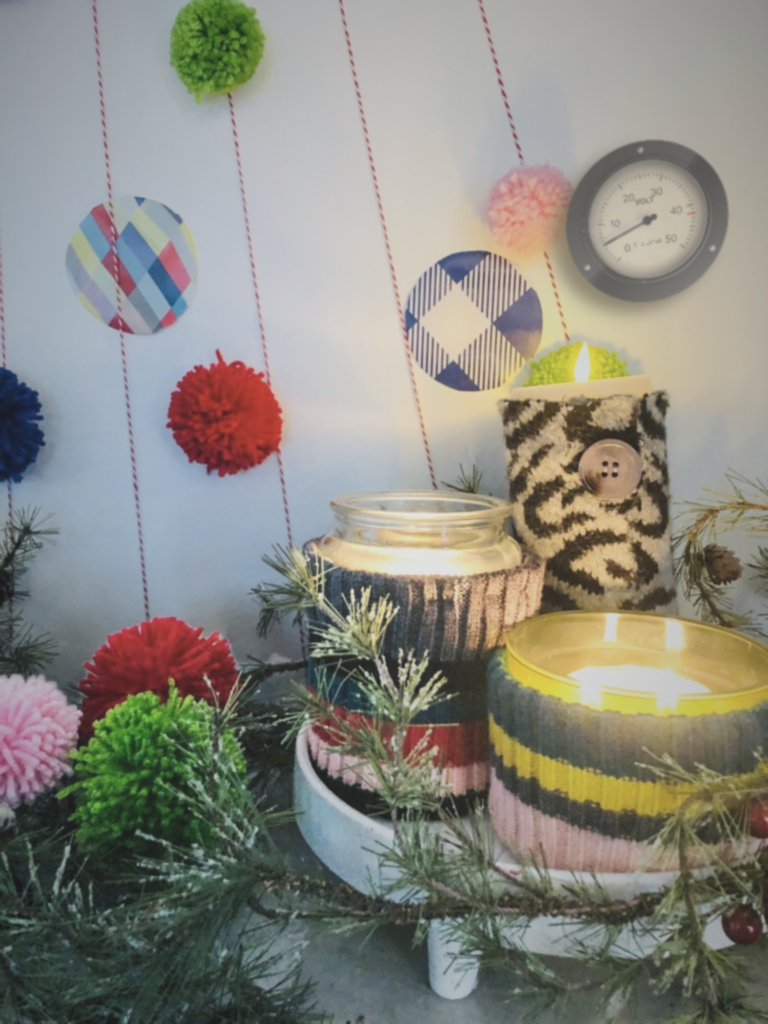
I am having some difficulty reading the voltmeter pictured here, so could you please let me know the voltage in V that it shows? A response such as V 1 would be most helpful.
V 5
